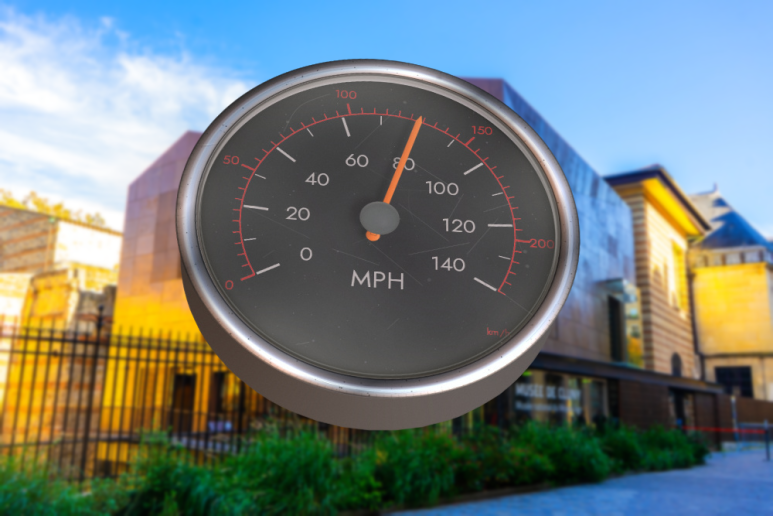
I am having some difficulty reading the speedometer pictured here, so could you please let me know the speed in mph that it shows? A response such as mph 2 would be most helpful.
mph 80
